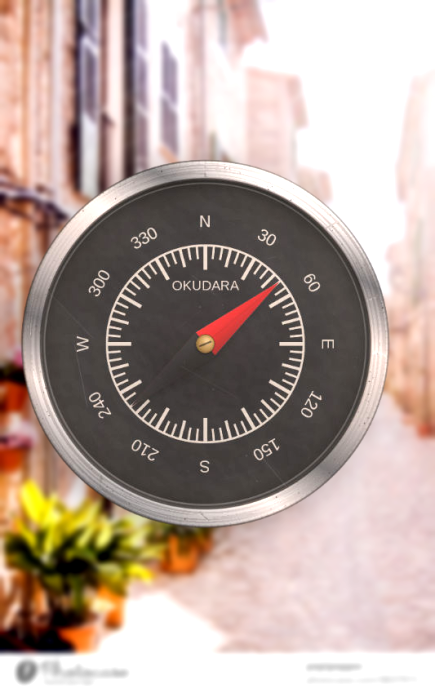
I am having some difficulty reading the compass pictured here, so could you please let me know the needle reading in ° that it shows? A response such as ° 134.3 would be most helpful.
° 50
